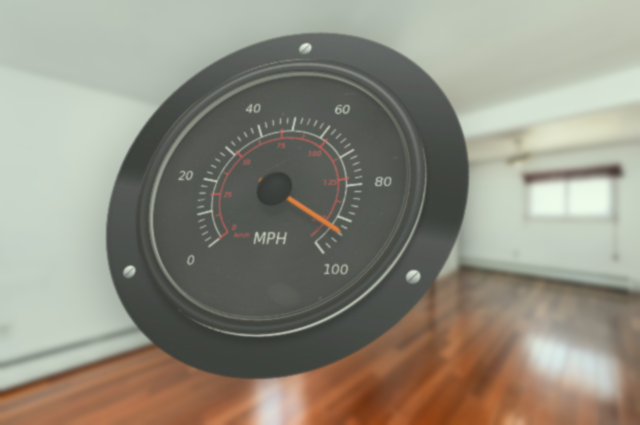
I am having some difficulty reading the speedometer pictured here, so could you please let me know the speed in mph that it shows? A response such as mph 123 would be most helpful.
mph 94
